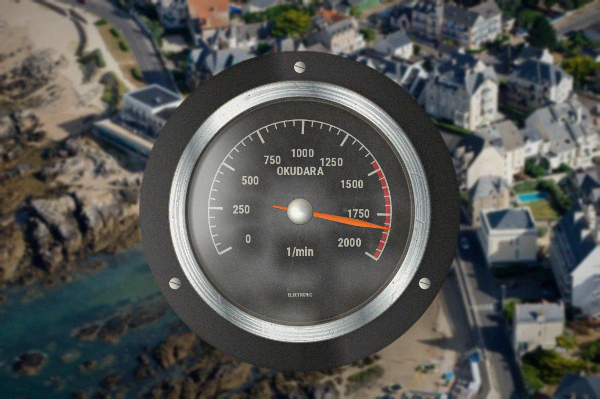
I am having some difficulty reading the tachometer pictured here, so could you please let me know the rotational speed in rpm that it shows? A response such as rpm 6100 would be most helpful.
rpm 1825
